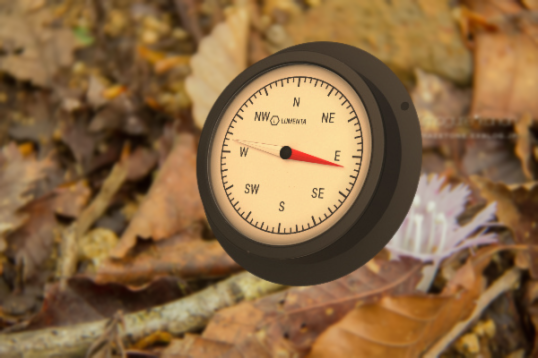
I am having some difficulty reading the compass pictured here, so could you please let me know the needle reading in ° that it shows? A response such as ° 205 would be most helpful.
° 100
